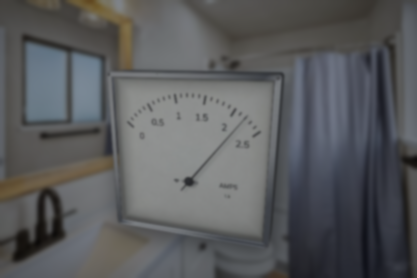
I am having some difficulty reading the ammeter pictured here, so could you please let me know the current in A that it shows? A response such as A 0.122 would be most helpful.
A 2.2
